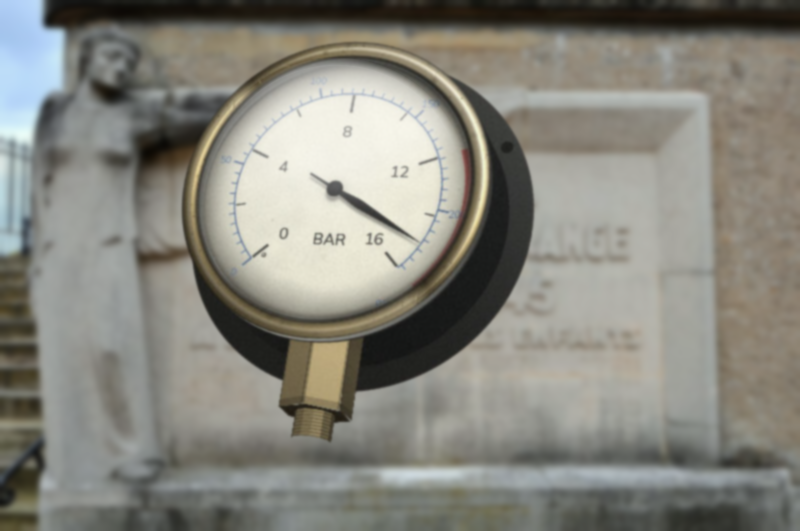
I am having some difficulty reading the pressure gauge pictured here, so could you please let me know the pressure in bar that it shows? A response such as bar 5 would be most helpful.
bar 15
